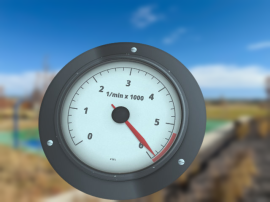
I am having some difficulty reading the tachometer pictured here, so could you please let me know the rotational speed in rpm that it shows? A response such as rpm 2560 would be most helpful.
rpm 5900
